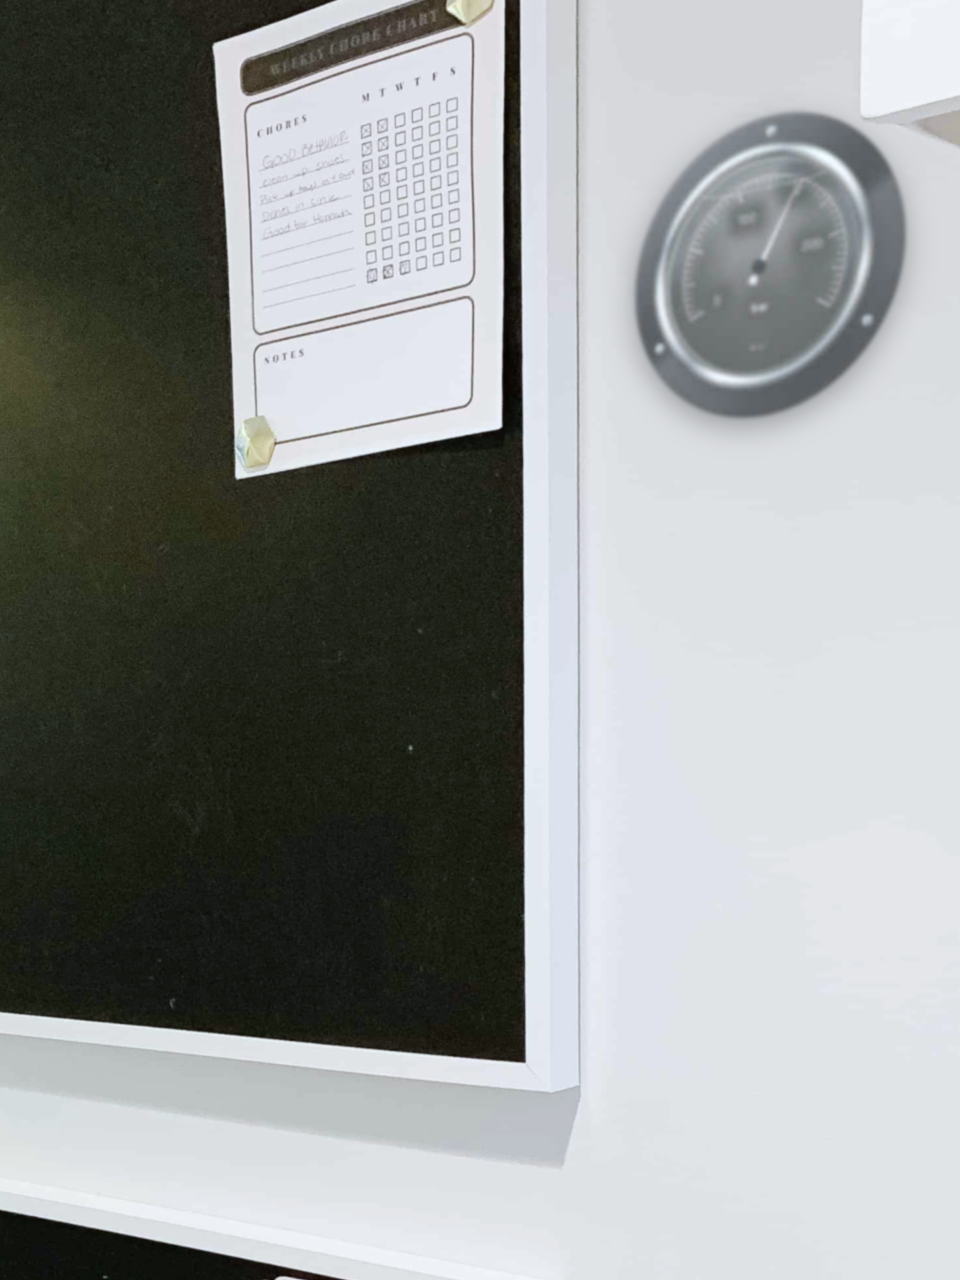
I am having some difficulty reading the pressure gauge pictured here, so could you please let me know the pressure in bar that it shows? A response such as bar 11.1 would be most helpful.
bar 150
